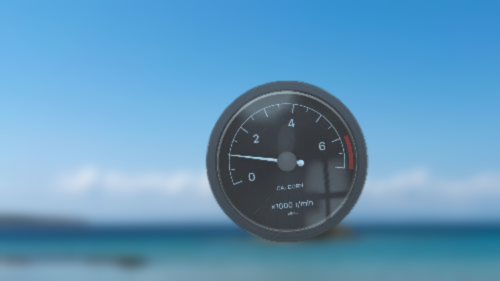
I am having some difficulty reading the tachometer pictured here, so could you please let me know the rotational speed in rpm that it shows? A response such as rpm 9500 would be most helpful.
rpm 1000
